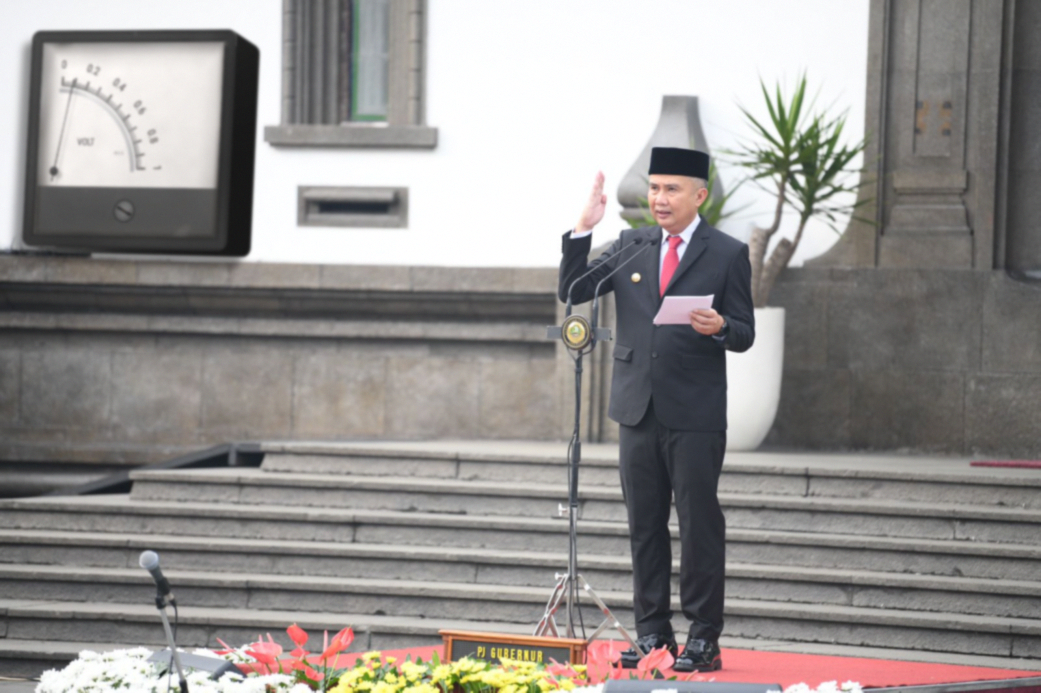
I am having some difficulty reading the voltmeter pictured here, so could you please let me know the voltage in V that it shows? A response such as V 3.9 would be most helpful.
V 0.1
